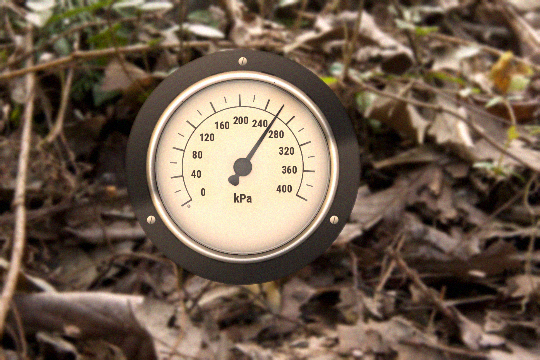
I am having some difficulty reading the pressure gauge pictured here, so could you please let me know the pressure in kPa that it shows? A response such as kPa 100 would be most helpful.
kPa 260
